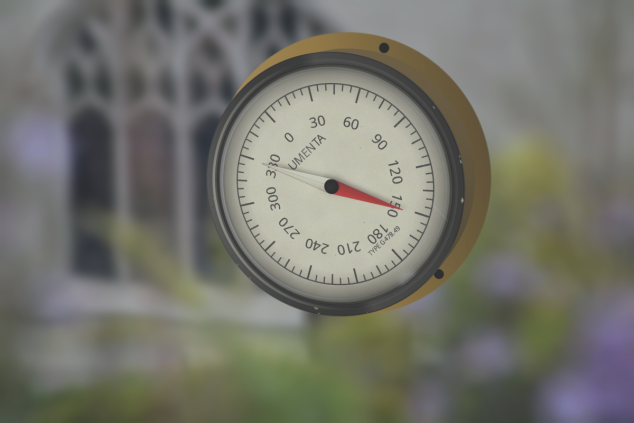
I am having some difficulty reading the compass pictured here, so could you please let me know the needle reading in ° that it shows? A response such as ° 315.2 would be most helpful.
° 150
